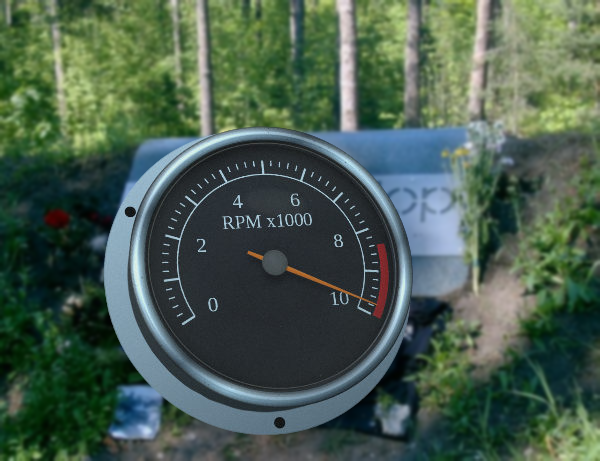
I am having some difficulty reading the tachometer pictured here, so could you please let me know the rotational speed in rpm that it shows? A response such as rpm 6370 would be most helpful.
rpm 9800
